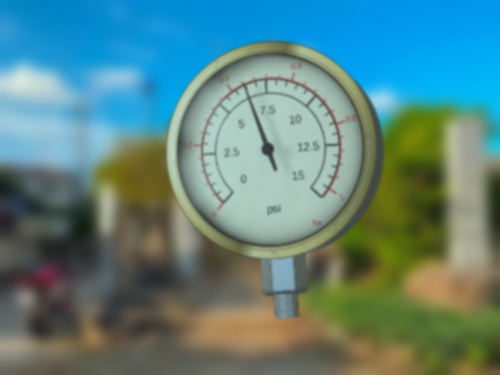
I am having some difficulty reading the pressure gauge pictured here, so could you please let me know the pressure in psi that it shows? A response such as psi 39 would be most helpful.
psi 6.5
